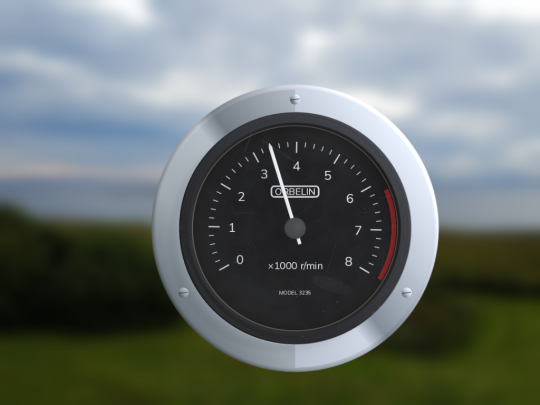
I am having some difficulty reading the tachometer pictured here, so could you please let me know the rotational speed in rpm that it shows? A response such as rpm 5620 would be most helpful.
rpm 3400
